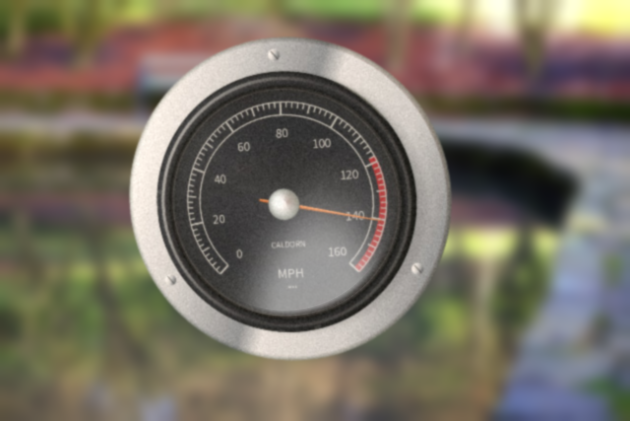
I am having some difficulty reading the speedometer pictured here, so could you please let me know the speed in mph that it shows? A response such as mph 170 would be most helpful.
mph 140
